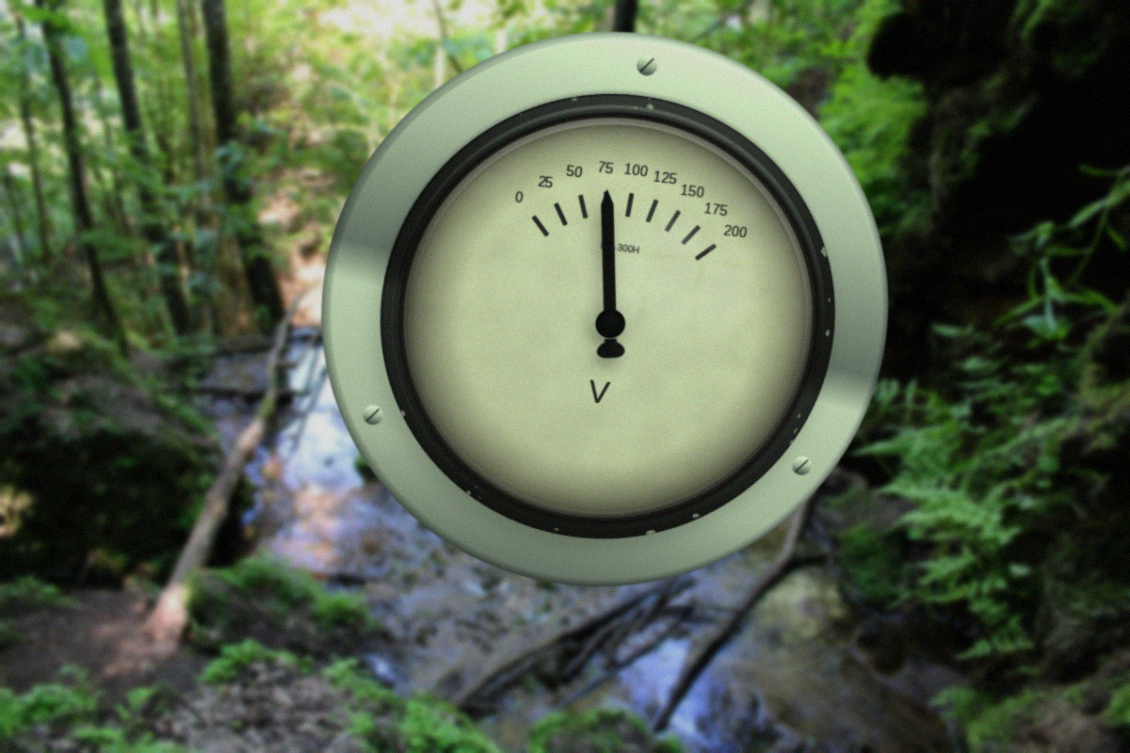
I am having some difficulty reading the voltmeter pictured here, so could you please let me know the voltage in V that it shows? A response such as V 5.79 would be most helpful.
V 75
